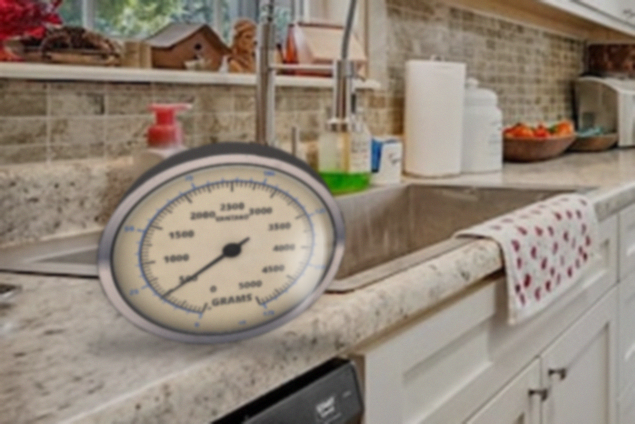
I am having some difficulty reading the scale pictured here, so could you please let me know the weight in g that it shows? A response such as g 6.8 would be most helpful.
g 500
